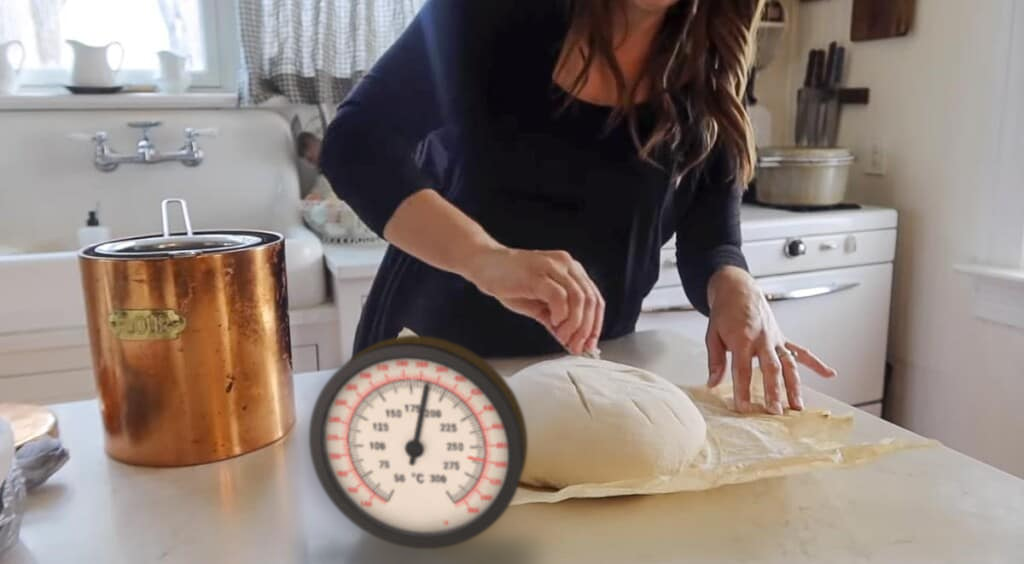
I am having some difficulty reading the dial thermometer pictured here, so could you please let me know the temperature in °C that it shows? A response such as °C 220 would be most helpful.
°C 187.5
